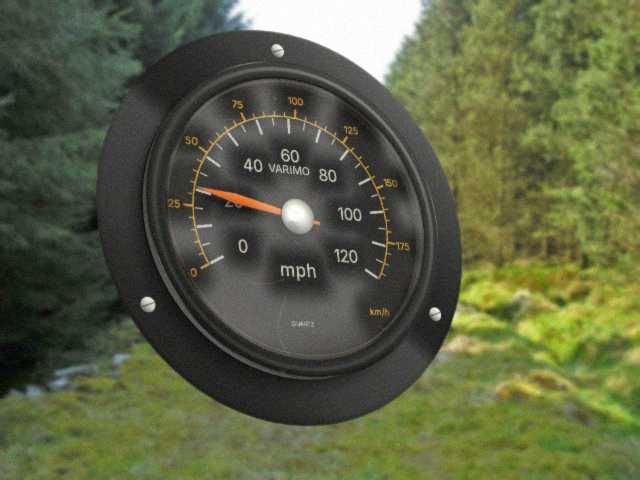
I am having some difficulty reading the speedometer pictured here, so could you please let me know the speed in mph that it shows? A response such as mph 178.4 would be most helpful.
mph 20
